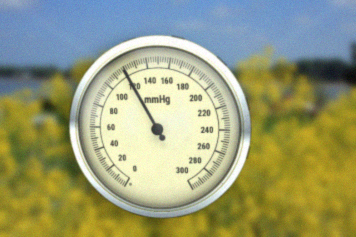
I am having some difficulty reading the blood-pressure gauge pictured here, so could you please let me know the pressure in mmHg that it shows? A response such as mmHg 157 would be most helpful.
mmHg 120
